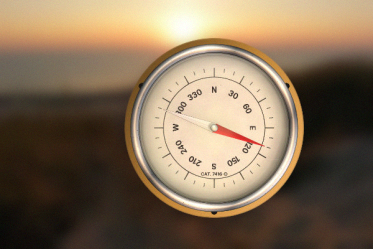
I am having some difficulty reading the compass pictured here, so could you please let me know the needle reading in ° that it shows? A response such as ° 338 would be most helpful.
° 110
